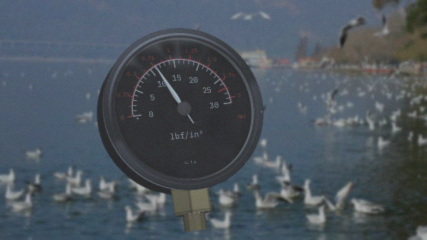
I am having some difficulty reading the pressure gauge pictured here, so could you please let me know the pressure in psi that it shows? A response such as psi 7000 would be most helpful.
psi 11
